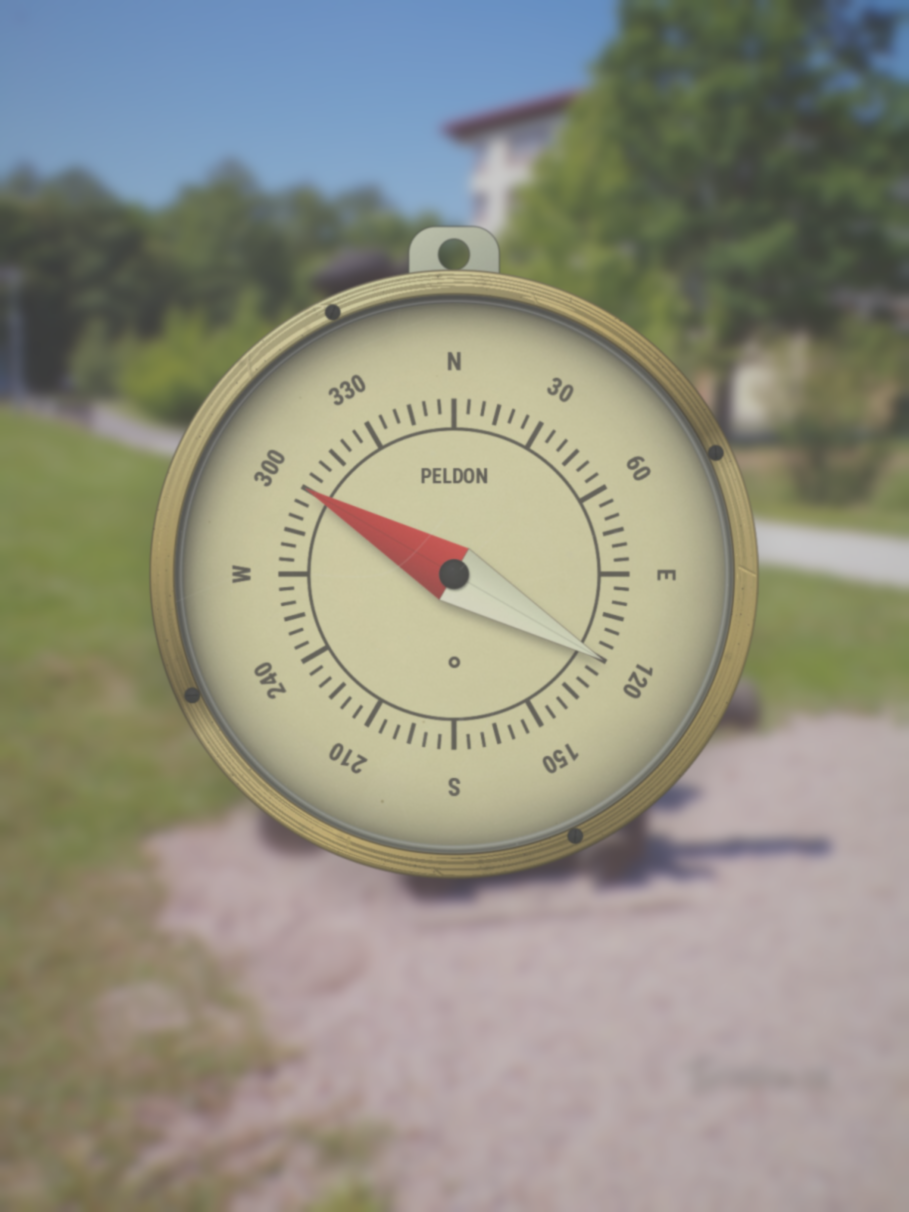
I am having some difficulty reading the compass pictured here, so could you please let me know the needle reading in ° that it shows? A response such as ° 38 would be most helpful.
° 300
